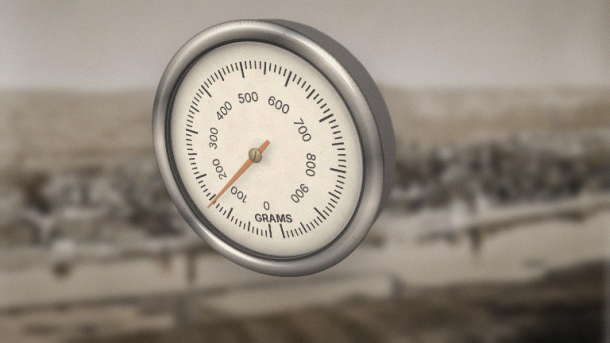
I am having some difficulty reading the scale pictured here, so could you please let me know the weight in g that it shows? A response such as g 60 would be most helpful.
g 140
